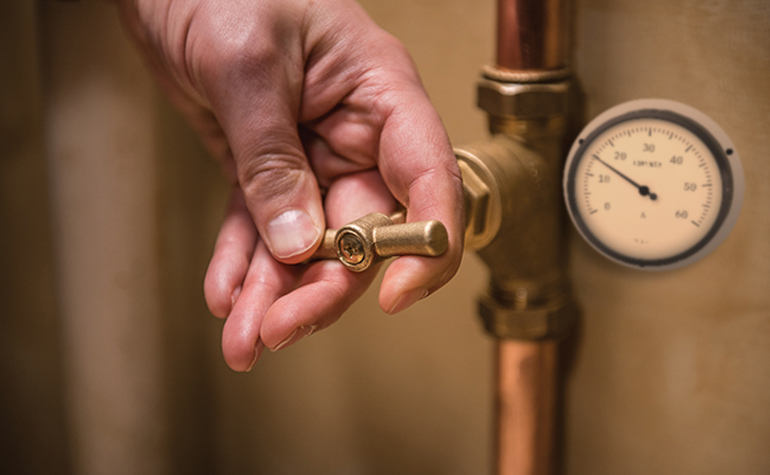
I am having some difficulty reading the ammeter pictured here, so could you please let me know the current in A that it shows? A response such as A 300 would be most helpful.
A 15
